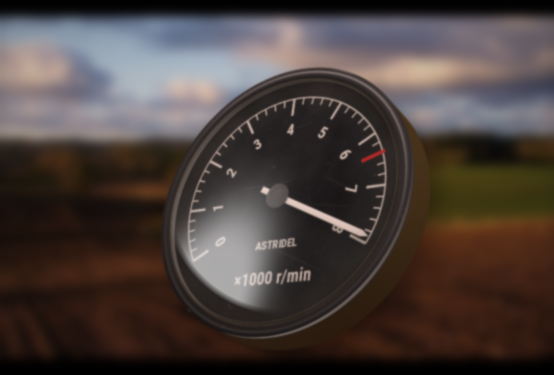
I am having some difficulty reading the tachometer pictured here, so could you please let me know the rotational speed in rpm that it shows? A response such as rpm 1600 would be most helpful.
rpm 7900
